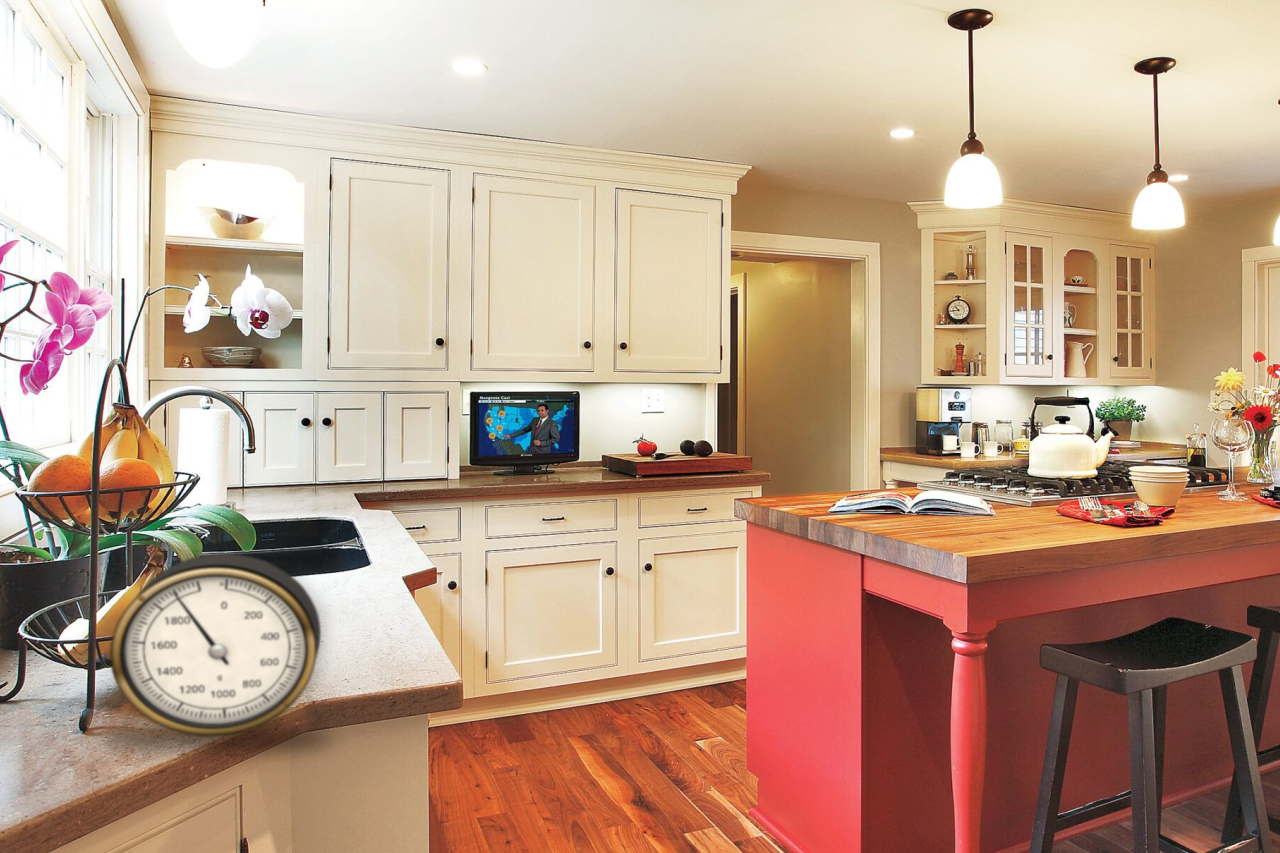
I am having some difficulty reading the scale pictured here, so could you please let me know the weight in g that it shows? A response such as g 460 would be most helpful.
g 1900
